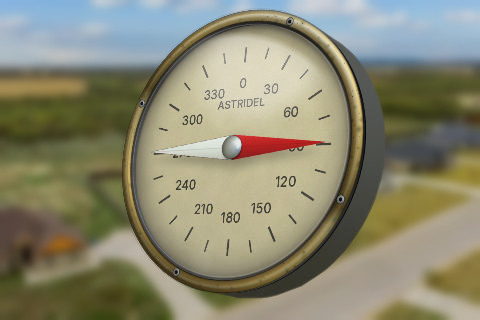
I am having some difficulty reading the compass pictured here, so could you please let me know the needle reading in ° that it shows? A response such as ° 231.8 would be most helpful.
° 90
